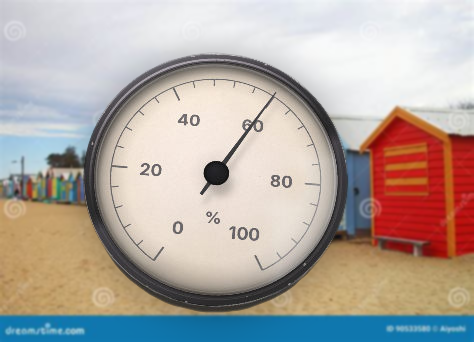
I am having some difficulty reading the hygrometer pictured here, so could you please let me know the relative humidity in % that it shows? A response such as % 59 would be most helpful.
% 60
